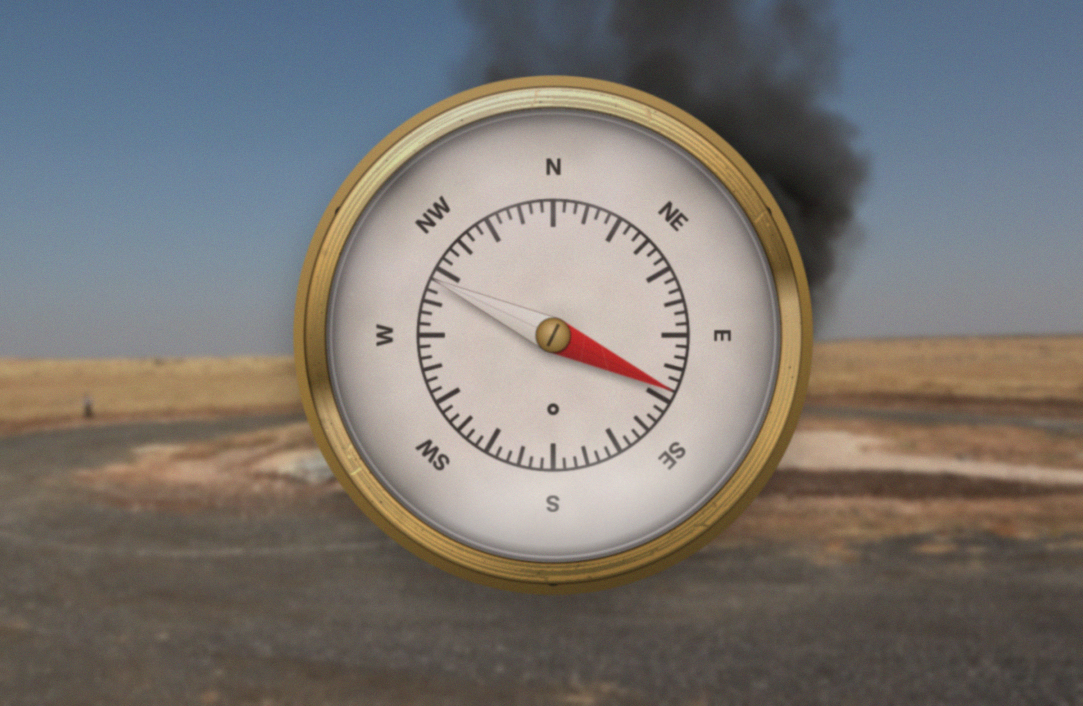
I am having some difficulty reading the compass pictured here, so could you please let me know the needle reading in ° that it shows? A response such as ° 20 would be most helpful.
° 115
